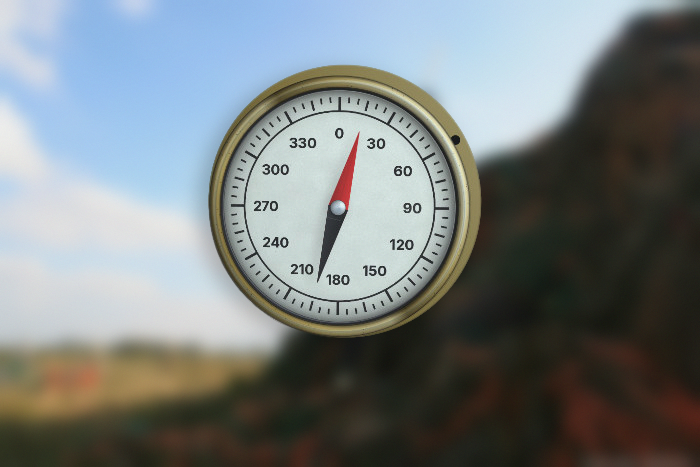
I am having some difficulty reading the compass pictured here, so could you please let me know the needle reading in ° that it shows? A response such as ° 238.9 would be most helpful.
° 15
